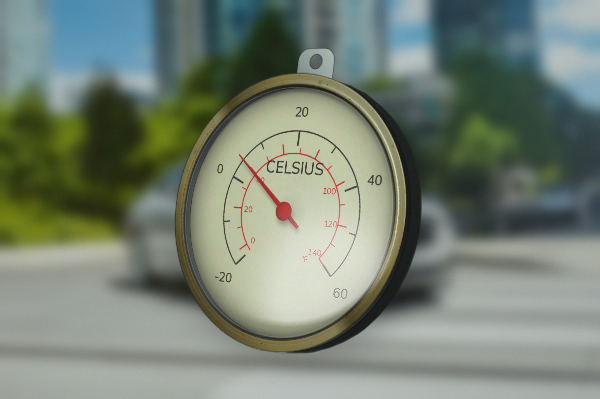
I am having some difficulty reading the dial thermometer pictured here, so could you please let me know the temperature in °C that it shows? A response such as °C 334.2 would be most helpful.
°C 5
